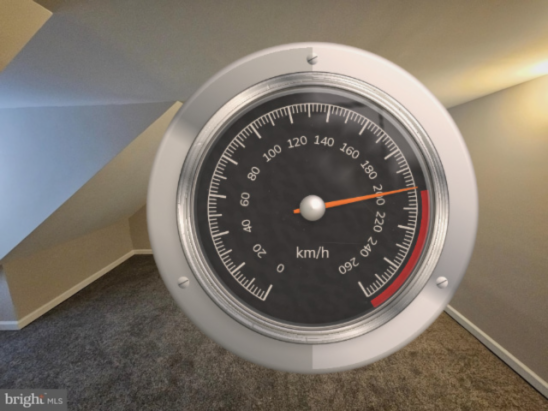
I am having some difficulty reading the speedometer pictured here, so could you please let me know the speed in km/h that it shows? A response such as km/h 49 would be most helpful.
km/h 200
